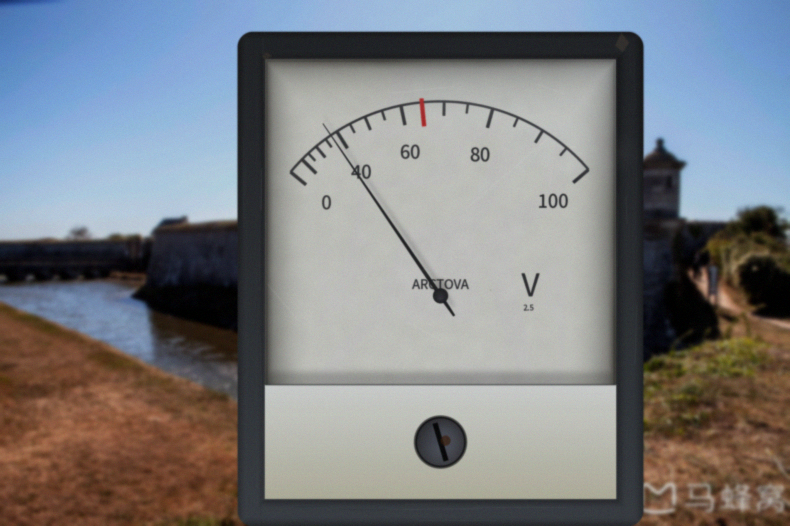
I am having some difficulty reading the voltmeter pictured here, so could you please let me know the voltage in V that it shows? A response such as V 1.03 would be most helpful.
V 37.5
